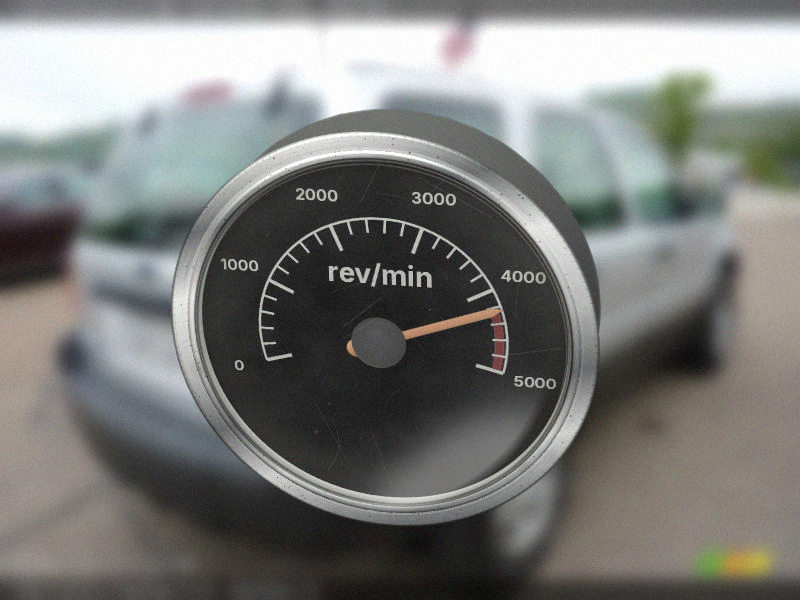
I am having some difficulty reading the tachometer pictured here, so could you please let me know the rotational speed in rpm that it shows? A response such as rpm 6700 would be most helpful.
rpm 4200
